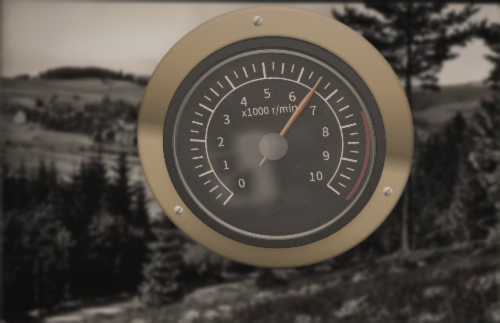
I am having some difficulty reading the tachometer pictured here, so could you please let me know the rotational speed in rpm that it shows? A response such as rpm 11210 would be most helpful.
rpm 6500
